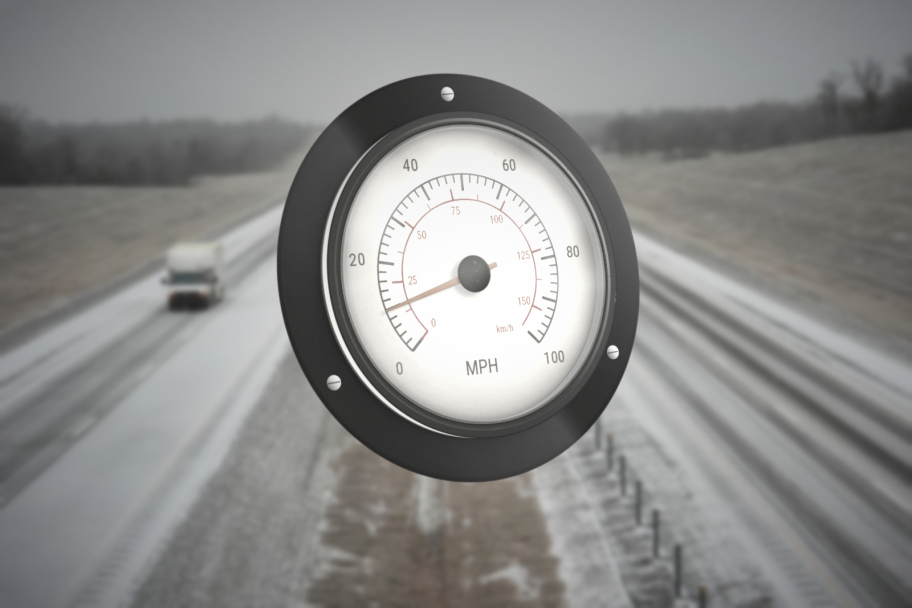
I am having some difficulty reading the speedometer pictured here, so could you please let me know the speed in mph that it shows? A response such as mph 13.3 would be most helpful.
mph 10
